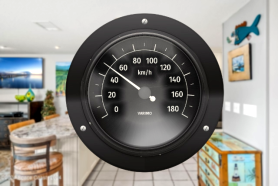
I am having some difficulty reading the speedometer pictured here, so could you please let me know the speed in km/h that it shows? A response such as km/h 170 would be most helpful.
km/h 50
